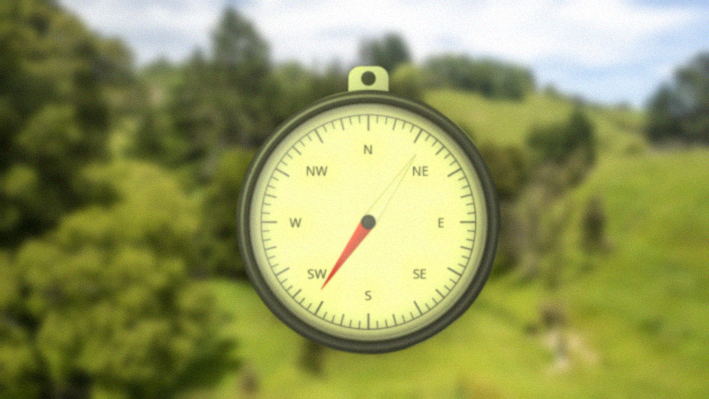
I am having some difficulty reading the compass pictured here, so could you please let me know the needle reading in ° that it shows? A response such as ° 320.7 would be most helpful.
° 215
